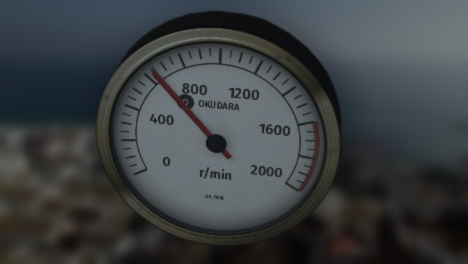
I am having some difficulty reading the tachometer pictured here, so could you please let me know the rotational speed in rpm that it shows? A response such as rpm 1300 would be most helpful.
rpm 650
